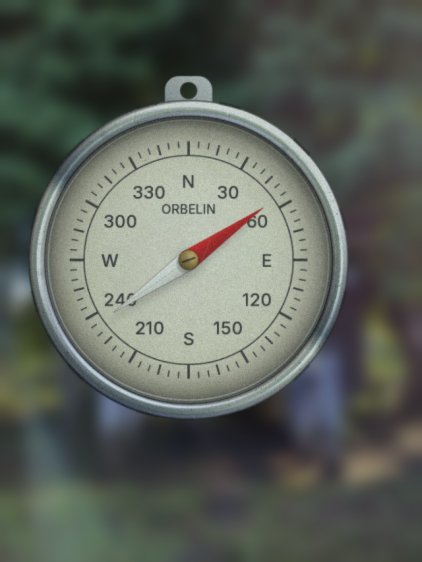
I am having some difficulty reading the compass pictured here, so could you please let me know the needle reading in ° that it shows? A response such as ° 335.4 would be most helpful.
° 55
